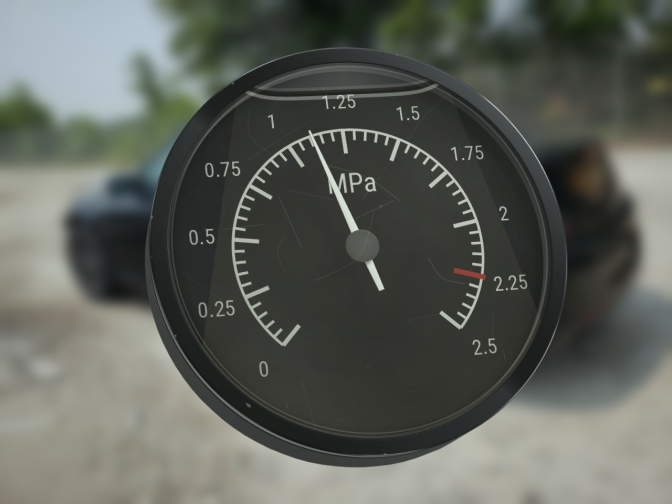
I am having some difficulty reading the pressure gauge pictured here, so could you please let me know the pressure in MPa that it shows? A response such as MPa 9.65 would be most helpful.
MPa 1.1
